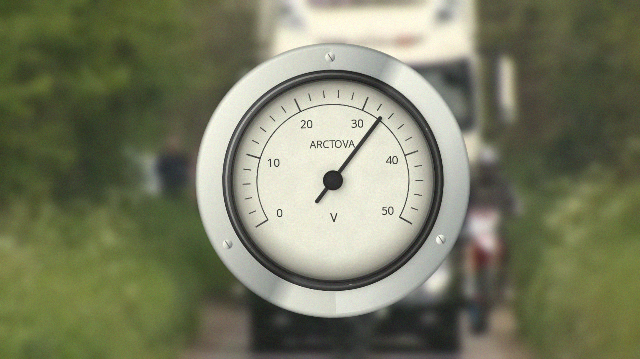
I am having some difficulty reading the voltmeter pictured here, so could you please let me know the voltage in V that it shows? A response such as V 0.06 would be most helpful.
V 33
